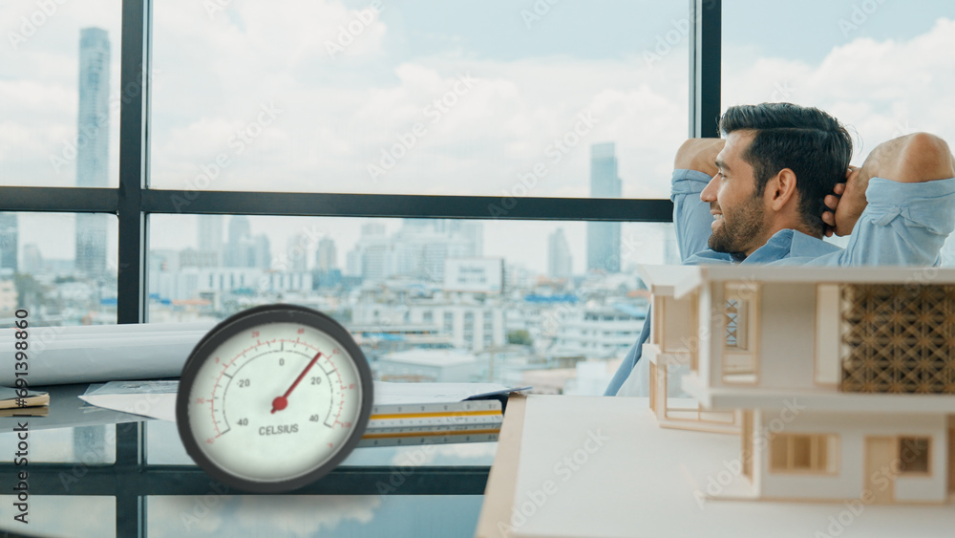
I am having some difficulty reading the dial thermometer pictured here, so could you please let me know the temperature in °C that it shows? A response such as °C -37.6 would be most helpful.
°C 12
